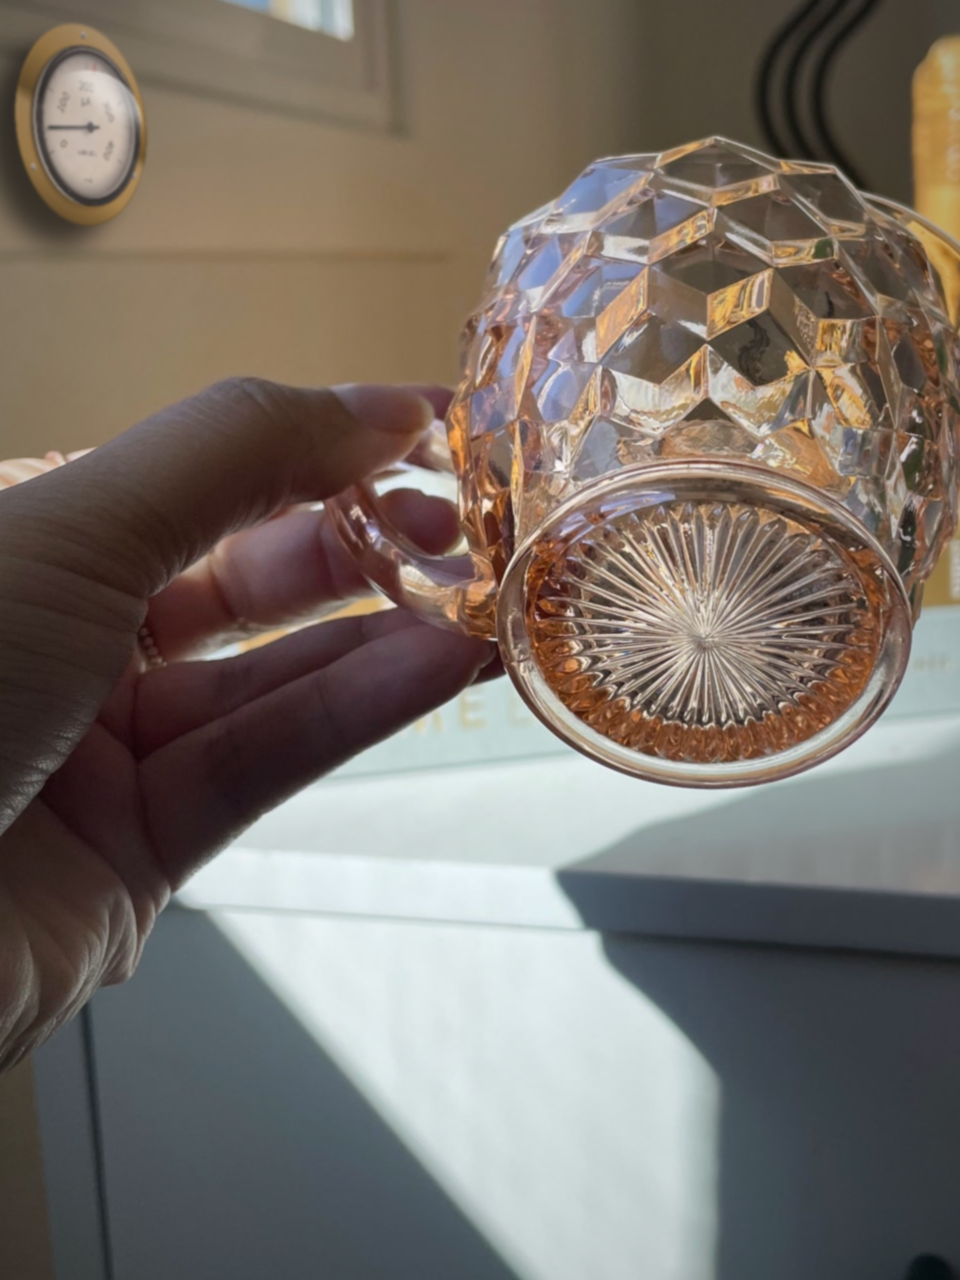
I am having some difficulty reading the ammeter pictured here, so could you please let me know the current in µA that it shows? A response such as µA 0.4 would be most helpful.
µA 40
